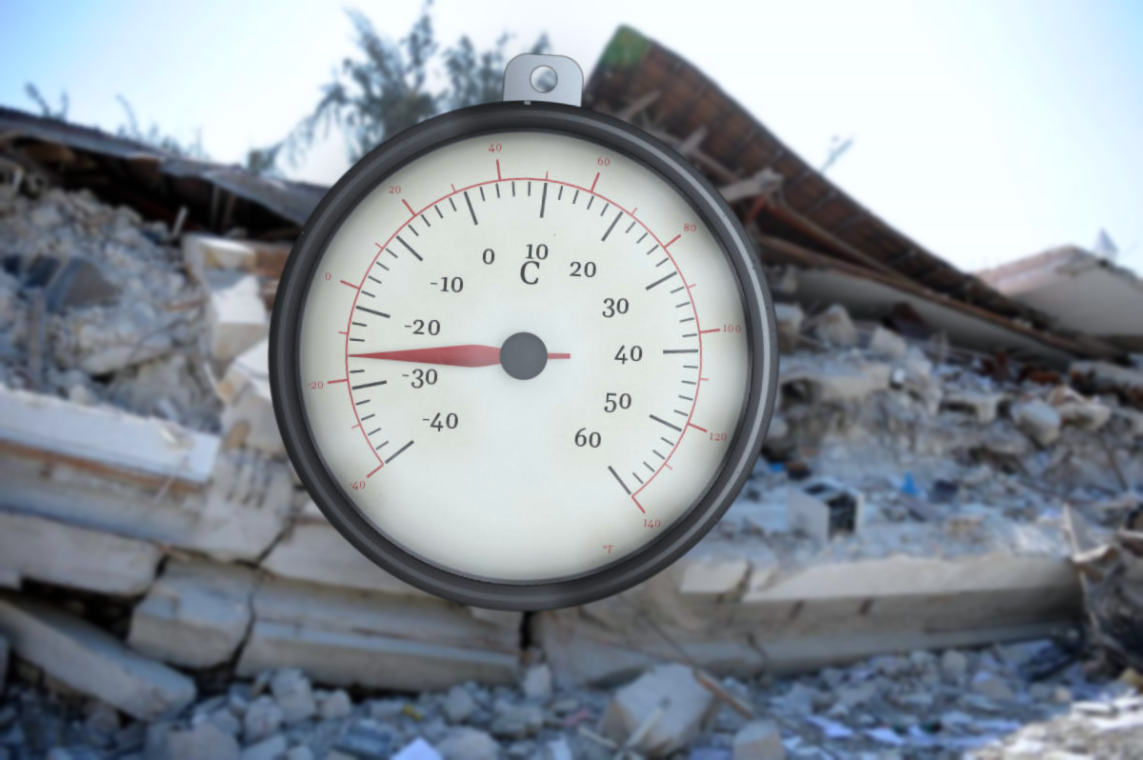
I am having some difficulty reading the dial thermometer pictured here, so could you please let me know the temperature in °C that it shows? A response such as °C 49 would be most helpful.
°C -26
